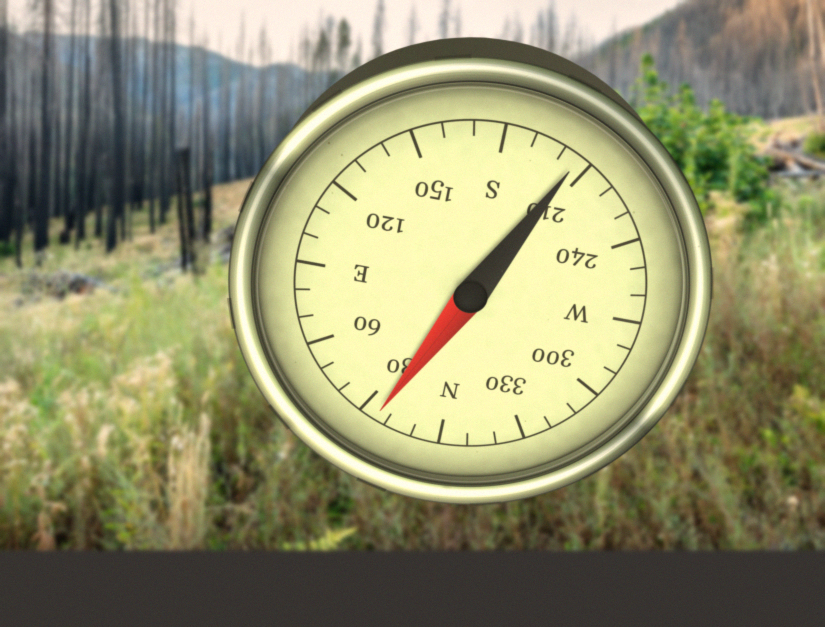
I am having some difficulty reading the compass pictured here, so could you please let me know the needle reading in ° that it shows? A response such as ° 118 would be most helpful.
° 25
